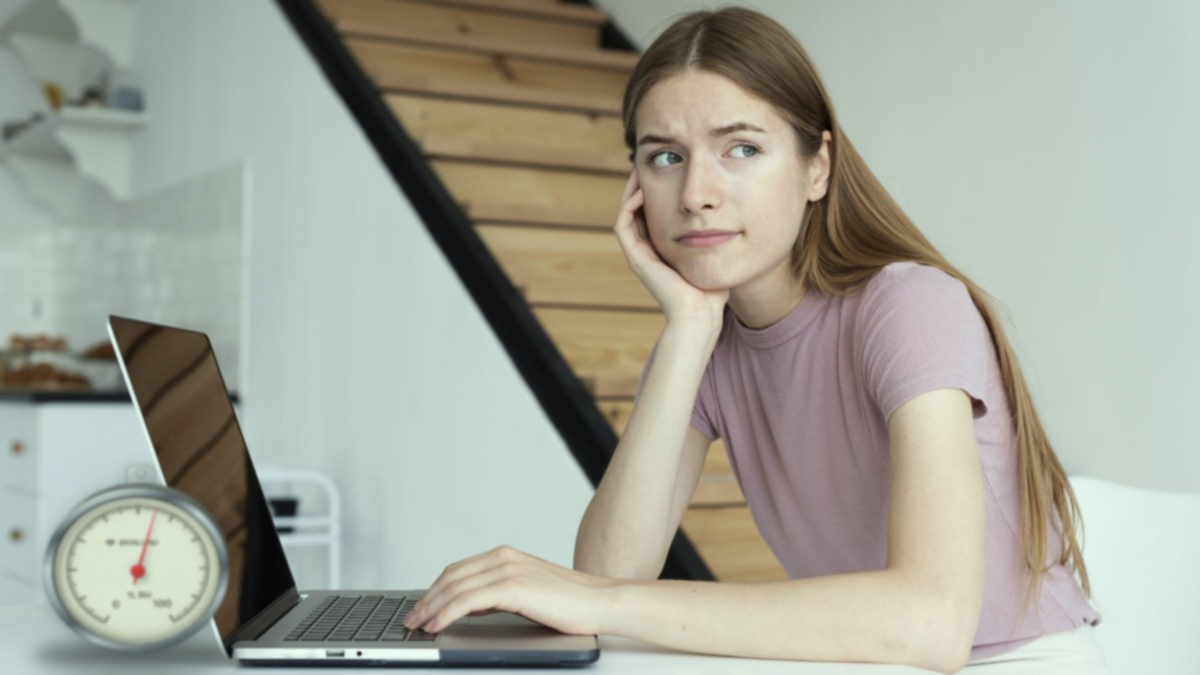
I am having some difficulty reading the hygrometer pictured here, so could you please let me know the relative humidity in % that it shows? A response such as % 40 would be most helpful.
% 55
